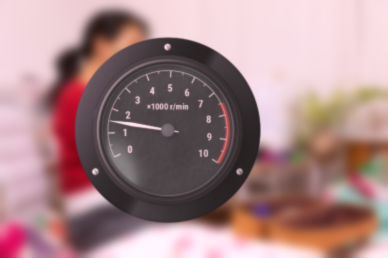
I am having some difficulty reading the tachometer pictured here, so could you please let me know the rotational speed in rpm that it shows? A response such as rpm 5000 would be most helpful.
rpm 1500
